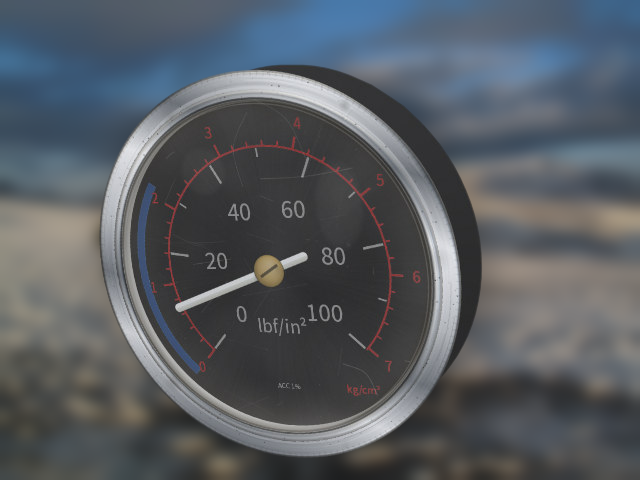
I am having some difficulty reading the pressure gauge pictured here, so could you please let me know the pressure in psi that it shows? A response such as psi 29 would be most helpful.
psi 10
